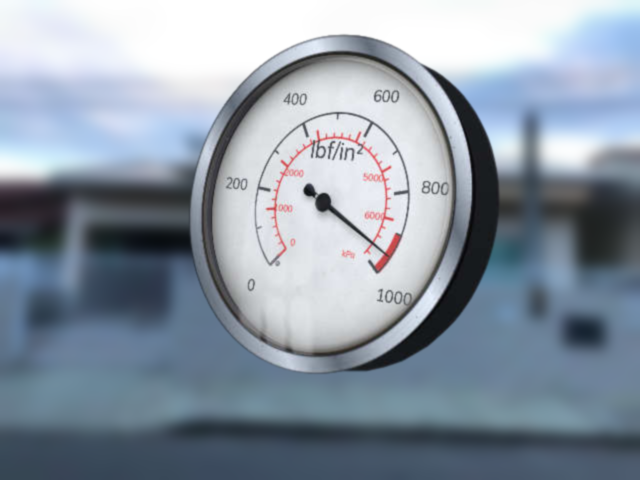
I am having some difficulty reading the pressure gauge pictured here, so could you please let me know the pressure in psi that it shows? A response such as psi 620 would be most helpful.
psi 950
